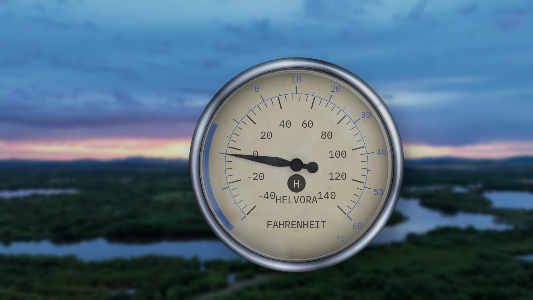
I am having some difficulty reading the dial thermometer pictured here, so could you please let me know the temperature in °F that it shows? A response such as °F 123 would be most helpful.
°F -4
